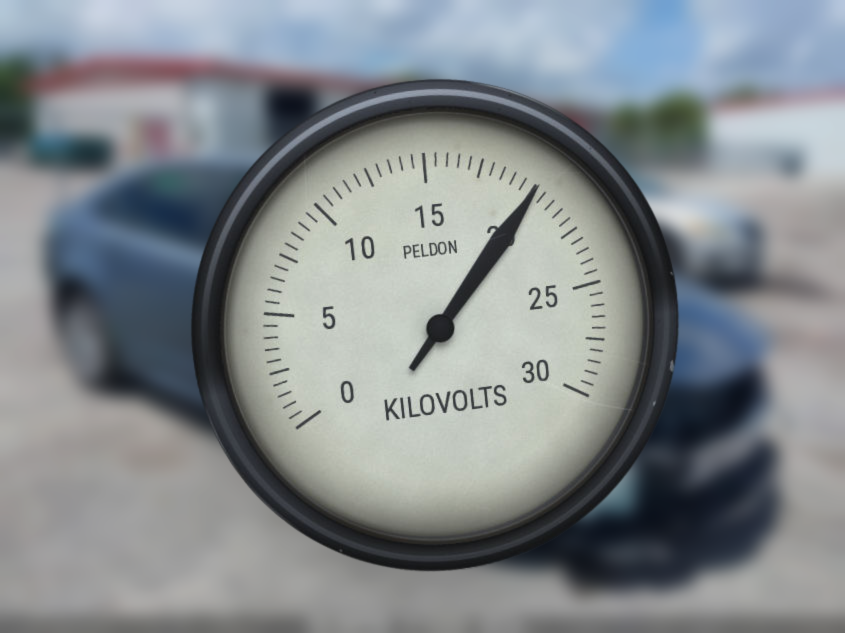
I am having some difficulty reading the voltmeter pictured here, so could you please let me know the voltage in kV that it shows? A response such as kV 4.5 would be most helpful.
kV 20
